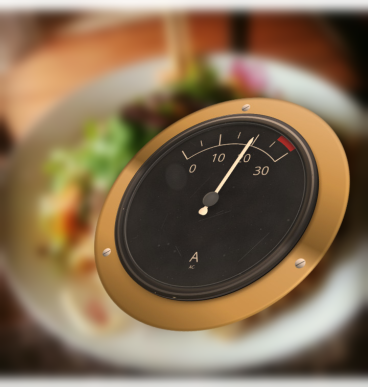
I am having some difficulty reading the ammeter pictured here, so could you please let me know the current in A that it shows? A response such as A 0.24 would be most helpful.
A 20
